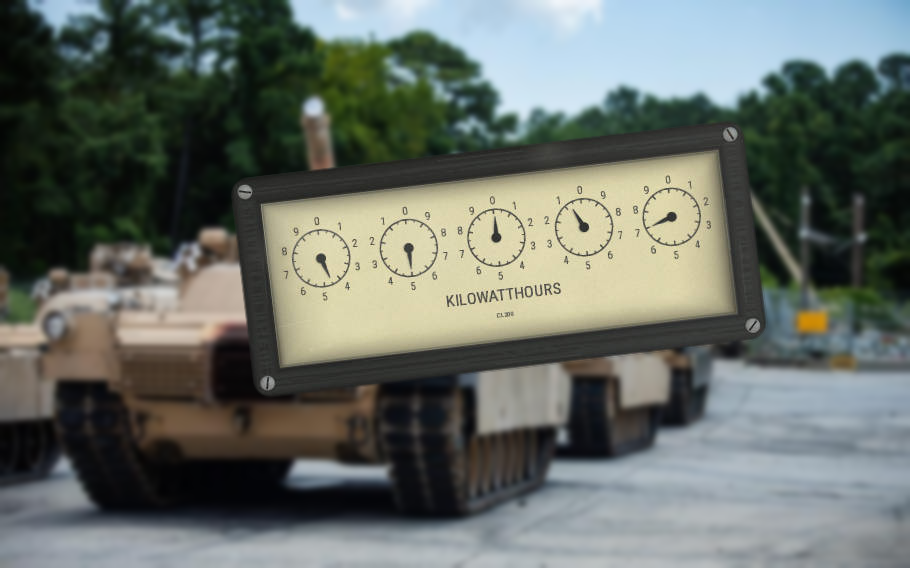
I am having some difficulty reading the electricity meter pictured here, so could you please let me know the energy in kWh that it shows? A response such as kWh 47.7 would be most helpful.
kWh 45007
